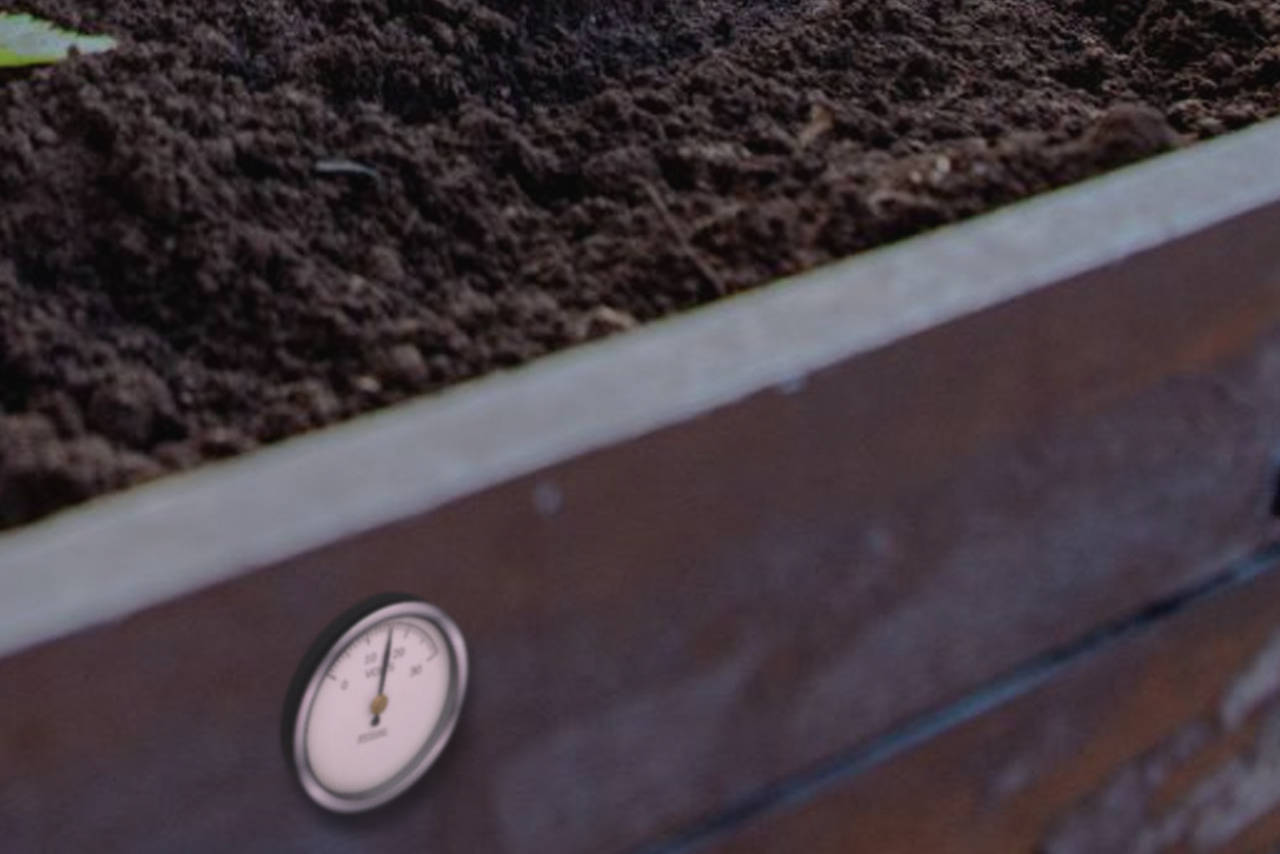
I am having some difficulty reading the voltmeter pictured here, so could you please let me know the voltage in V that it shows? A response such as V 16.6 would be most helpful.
V 15
